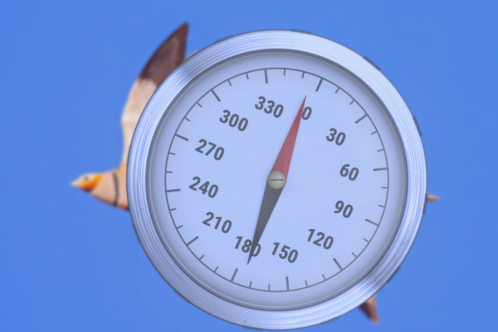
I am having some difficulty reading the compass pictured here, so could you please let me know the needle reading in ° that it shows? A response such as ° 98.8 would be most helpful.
° 355
